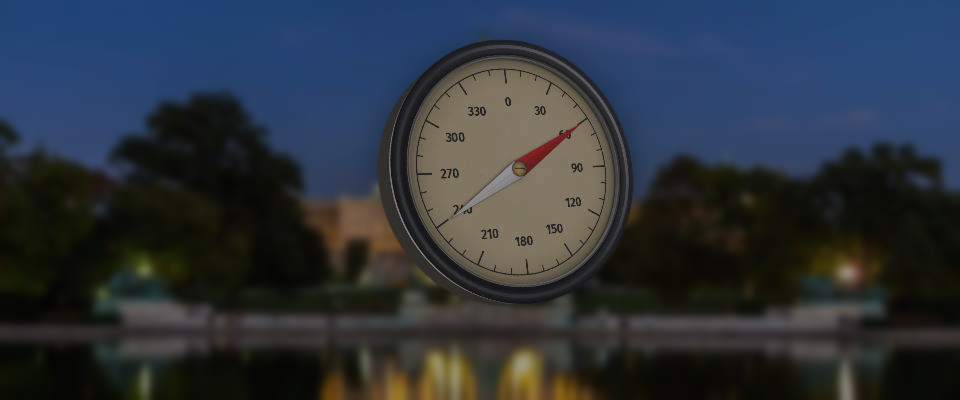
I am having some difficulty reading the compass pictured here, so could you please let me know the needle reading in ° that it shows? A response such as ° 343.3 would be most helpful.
° 60
